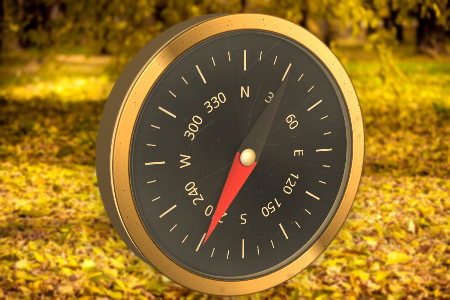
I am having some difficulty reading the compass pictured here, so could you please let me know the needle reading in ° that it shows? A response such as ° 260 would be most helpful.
° 210
